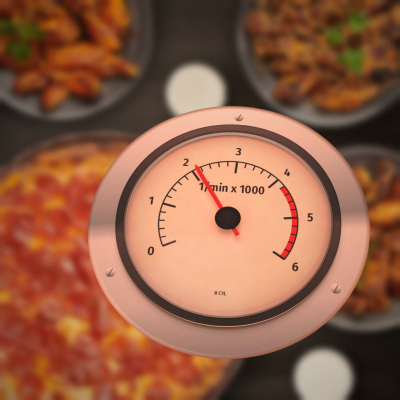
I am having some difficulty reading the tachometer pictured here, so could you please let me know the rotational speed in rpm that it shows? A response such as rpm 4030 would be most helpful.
rpm 2100
